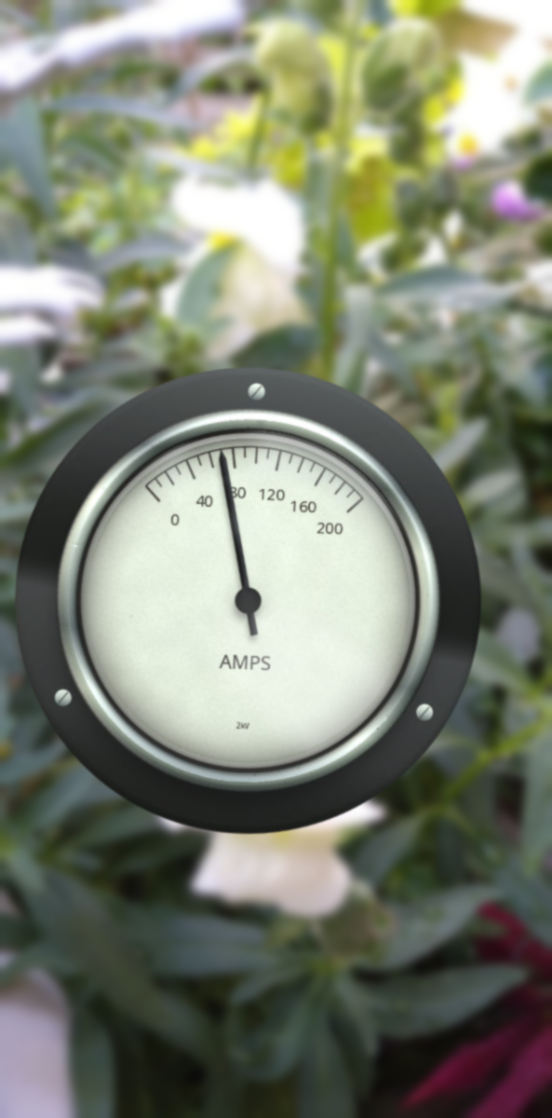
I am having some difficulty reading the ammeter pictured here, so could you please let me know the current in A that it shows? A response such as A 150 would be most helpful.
A 70
